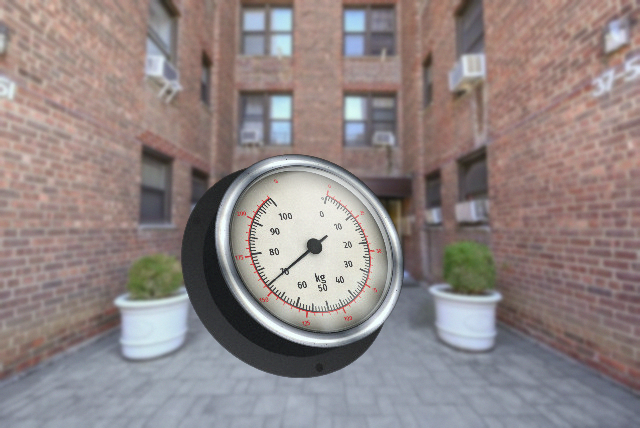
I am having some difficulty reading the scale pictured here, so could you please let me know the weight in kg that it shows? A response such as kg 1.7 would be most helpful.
kg 70
